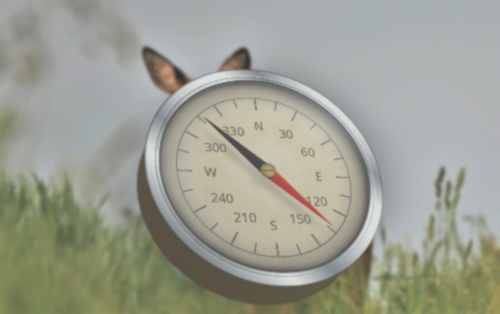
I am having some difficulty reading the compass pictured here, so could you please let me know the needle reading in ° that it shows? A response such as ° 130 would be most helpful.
° 135
